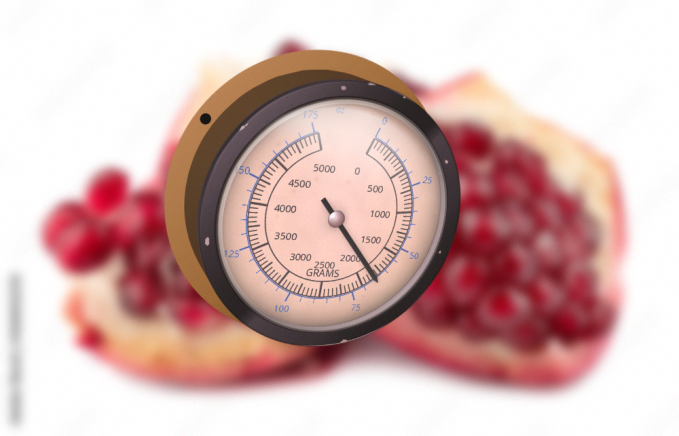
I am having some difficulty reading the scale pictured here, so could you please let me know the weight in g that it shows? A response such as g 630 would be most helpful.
g 1850
